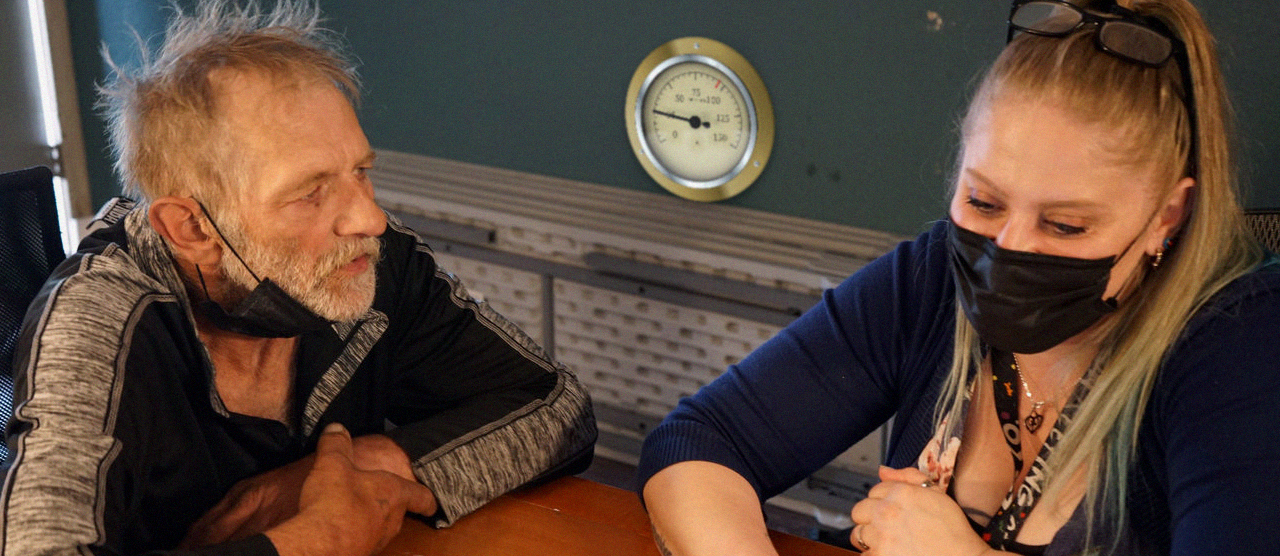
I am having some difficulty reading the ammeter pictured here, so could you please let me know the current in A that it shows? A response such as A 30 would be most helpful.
A 25
